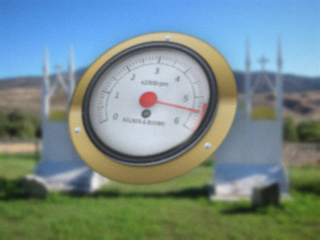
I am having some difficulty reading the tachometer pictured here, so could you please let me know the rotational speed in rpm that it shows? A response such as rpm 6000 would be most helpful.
rpm 5500
